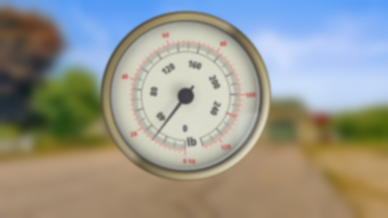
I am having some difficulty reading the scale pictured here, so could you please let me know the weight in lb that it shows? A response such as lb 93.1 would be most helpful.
lb 30
